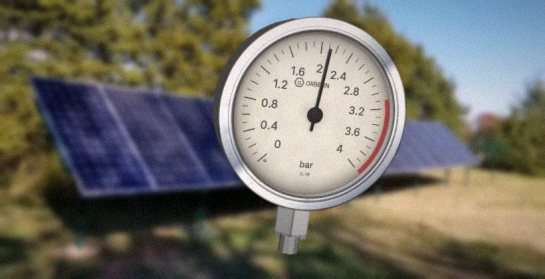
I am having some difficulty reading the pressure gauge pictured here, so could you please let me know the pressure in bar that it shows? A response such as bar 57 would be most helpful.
bar 2.1
